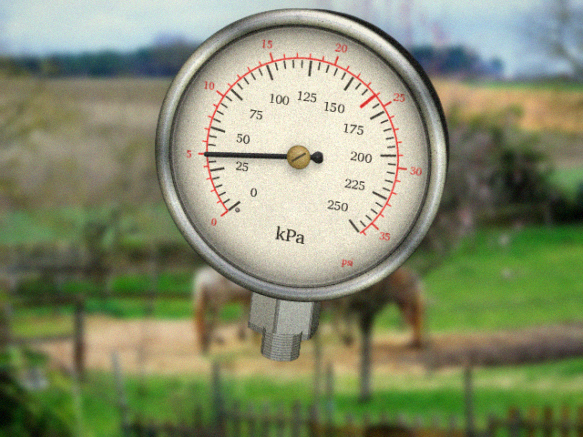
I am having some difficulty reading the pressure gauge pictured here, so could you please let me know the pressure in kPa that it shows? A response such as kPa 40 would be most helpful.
kPa 35
